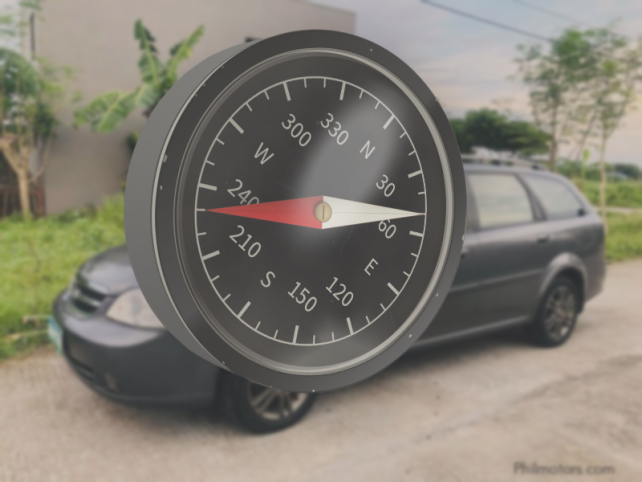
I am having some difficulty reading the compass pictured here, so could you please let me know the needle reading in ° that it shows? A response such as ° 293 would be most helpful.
° 230
